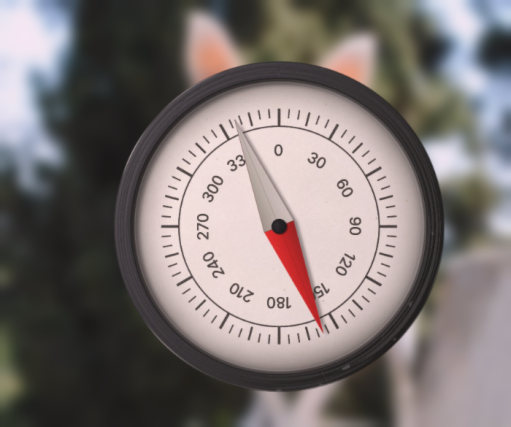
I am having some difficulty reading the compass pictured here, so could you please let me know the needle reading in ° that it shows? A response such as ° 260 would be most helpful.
° 157.5
